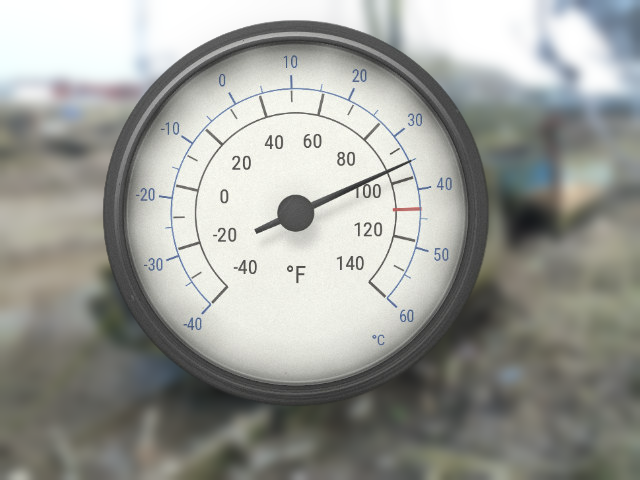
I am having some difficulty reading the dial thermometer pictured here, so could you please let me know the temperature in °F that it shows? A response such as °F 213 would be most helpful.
°F 95
